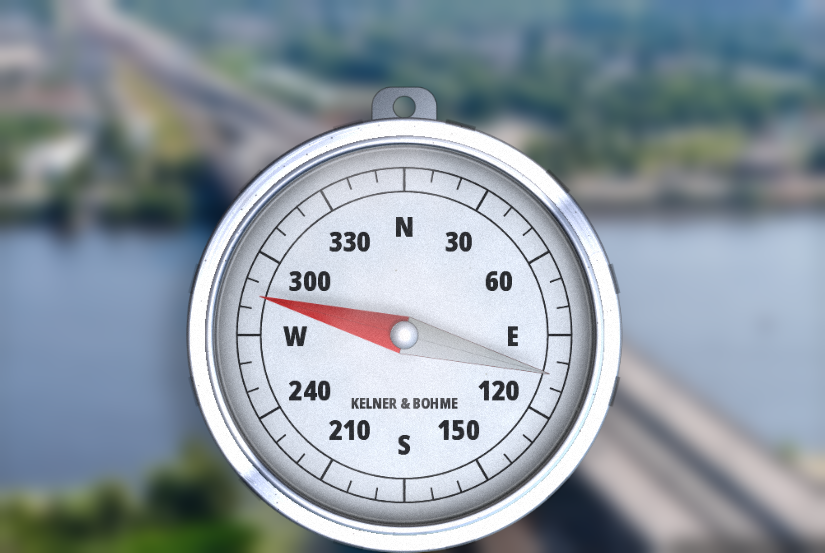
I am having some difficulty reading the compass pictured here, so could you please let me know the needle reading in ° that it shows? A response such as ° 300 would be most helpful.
° 285
